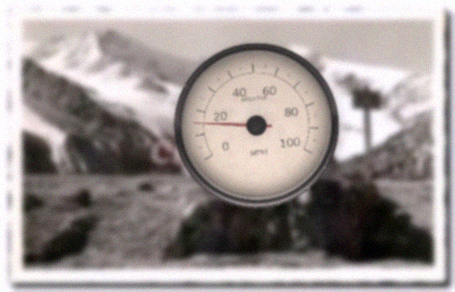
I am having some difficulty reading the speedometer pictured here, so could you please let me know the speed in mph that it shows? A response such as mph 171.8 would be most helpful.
mph 15
